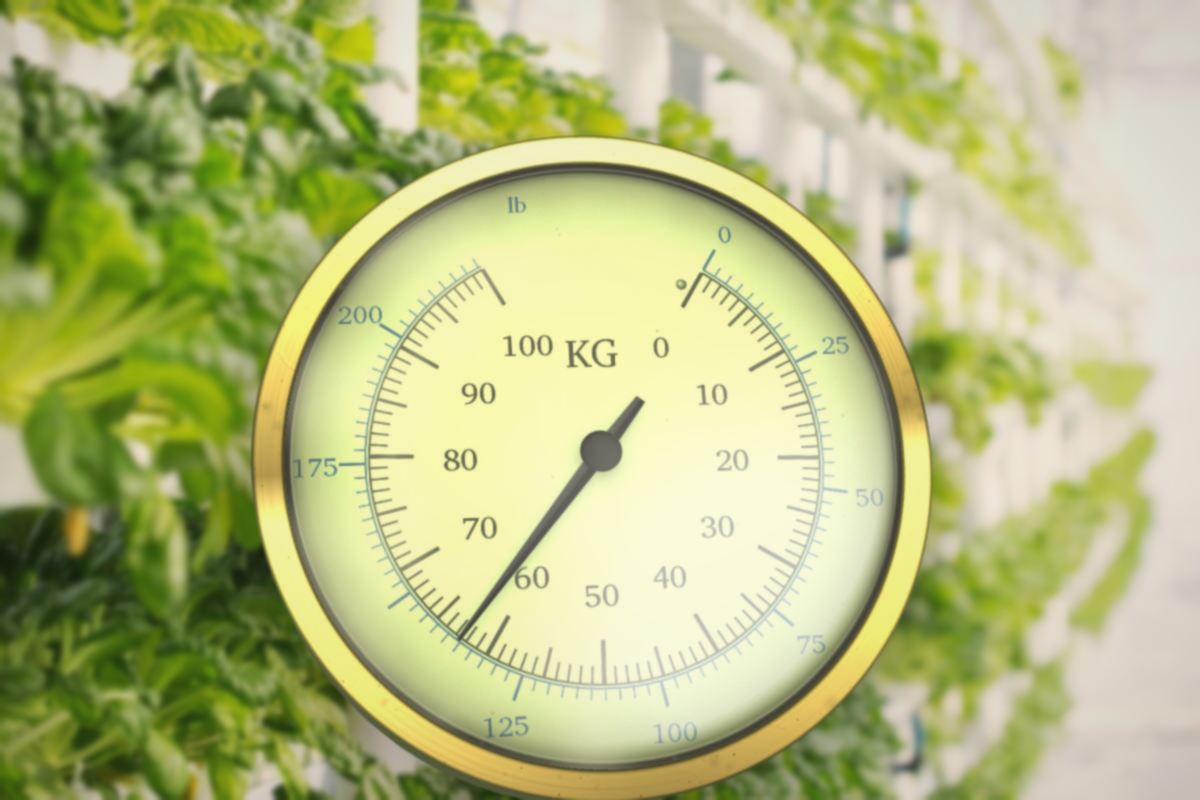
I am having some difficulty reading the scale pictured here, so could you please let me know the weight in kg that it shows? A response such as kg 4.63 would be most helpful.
kg 62.5
